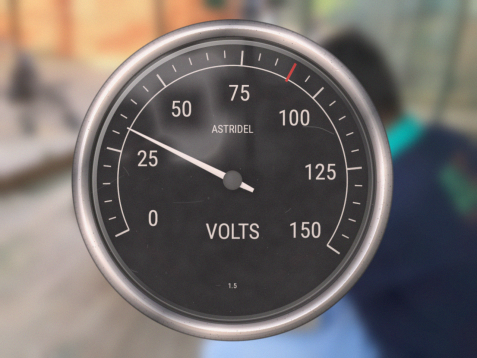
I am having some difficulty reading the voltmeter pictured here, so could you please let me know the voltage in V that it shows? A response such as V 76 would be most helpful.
V 32.5
